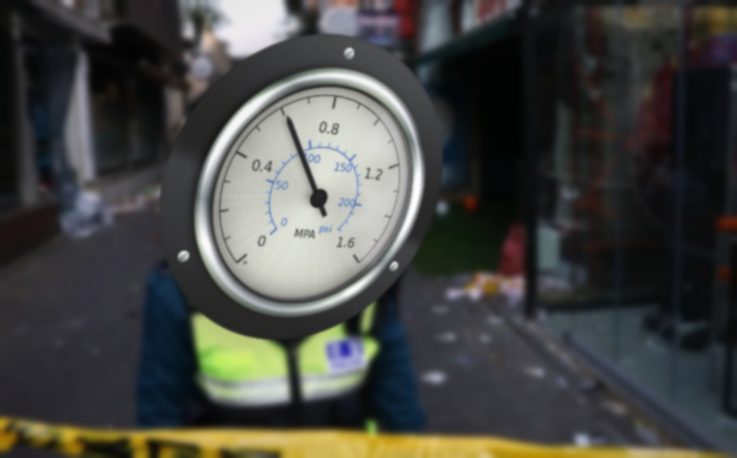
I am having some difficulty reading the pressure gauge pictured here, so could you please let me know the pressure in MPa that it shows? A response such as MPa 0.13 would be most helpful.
MPa 0.6
